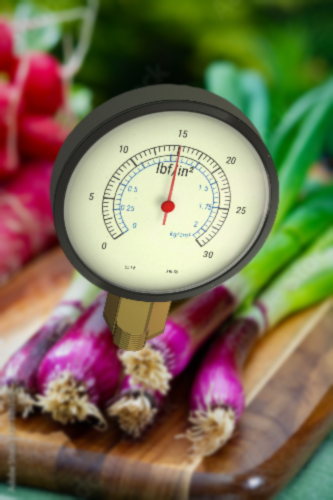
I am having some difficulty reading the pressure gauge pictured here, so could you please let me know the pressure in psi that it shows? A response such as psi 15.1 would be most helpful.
psi 15
